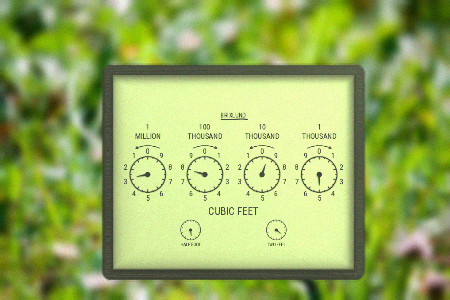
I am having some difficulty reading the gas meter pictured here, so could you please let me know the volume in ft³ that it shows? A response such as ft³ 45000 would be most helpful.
ft³ 279500
